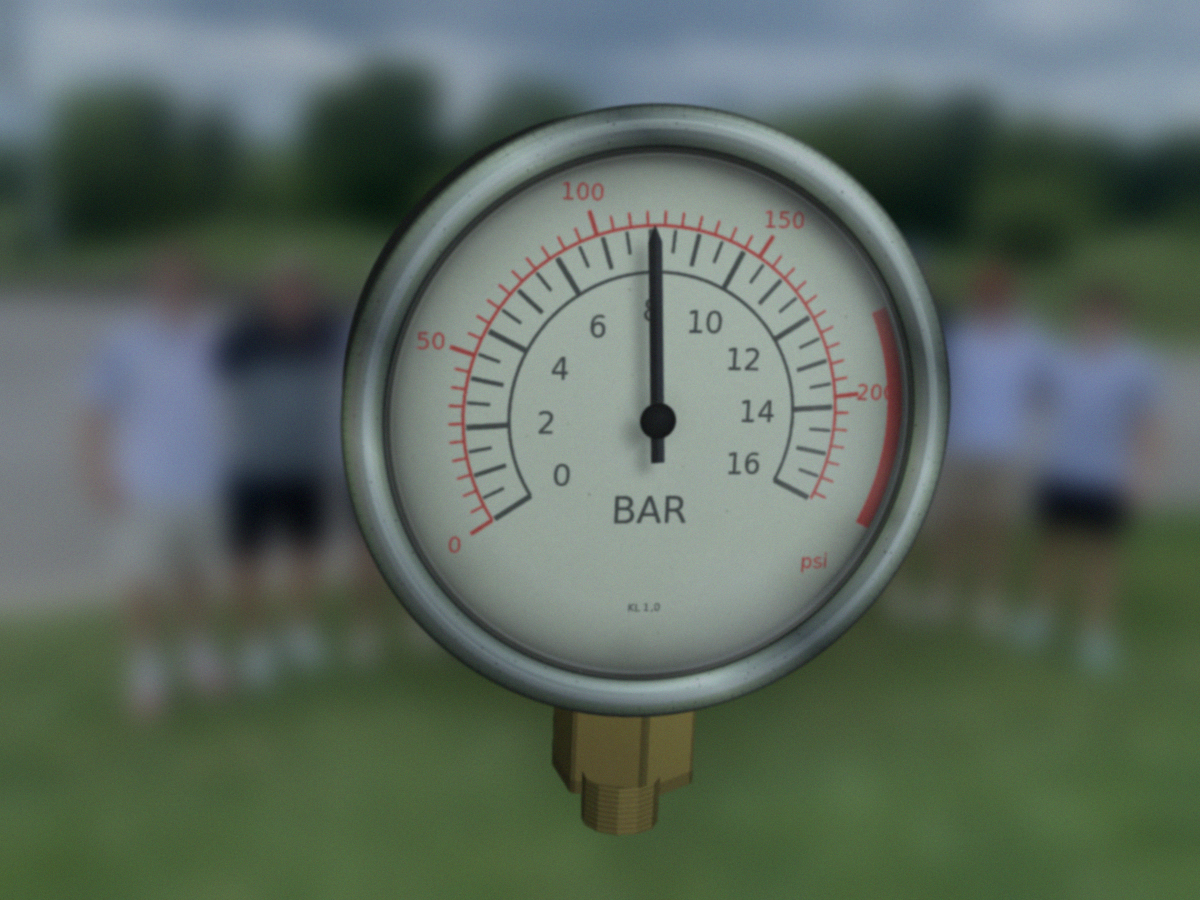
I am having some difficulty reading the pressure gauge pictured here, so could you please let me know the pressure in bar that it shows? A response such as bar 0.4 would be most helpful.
bar 8
